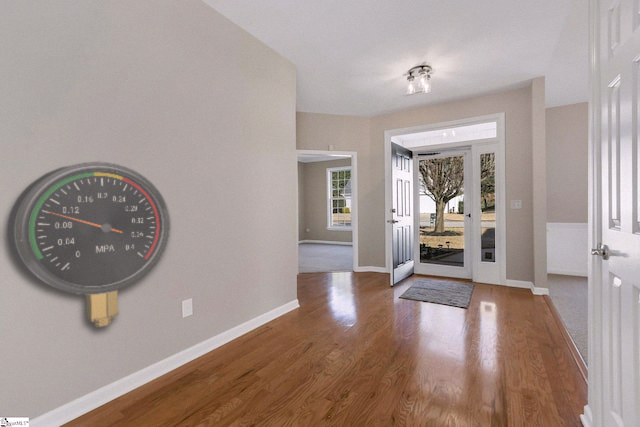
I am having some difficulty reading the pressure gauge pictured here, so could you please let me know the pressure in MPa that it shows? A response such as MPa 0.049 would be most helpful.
MPa 0.1
